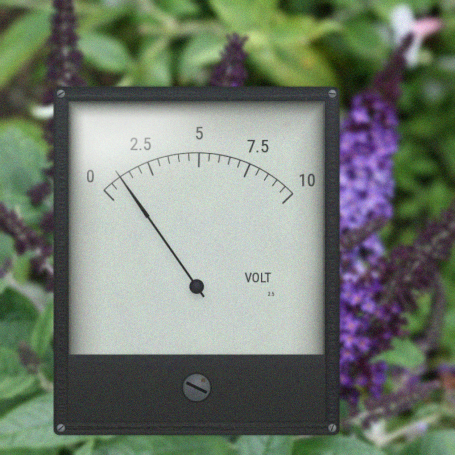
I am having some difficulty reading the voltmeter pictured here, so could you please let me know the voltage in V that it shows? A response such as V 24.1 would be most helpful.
V 1
